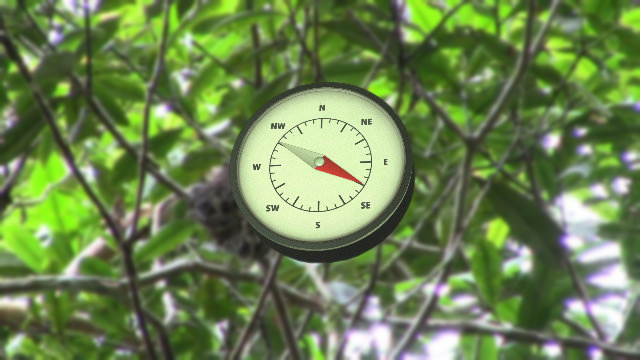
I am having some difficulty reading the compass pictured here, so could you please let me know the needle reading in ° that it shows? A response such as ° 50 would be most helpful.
° 120
